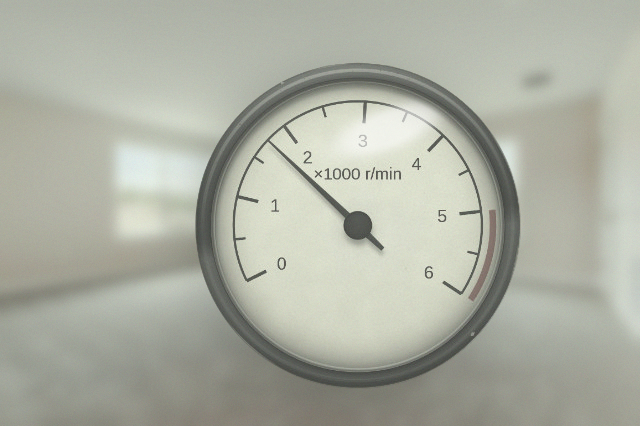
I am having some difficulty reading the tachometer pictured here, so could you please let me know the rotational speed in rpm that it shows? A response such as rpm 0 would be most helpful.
rpm 1750
